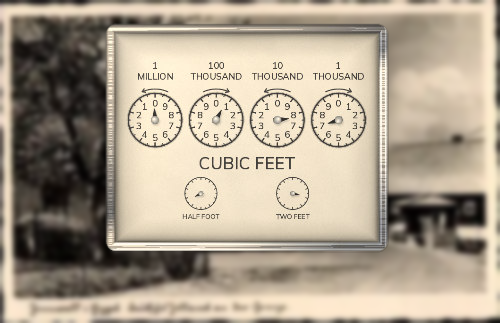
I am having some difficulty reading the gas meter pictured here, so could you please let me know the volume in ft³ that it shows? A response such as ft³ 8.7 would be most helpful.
ft³ 7700
